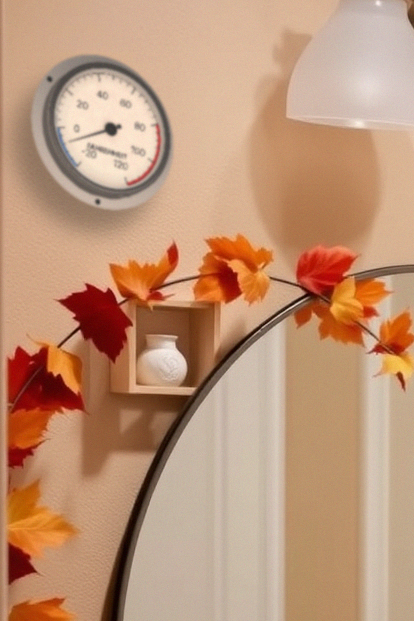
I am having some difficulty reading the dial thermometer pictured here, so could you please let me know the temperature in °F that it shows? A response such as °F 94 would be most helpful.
°F -8
